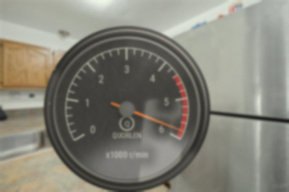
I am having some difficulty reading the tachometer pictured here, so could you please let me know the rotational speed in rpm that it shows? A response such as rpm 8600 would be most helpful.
rpm 5800
